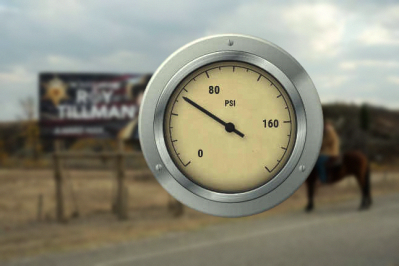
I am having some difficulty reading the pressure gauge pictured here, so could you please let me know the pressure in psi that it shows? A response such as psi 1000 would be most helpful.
psi 55
